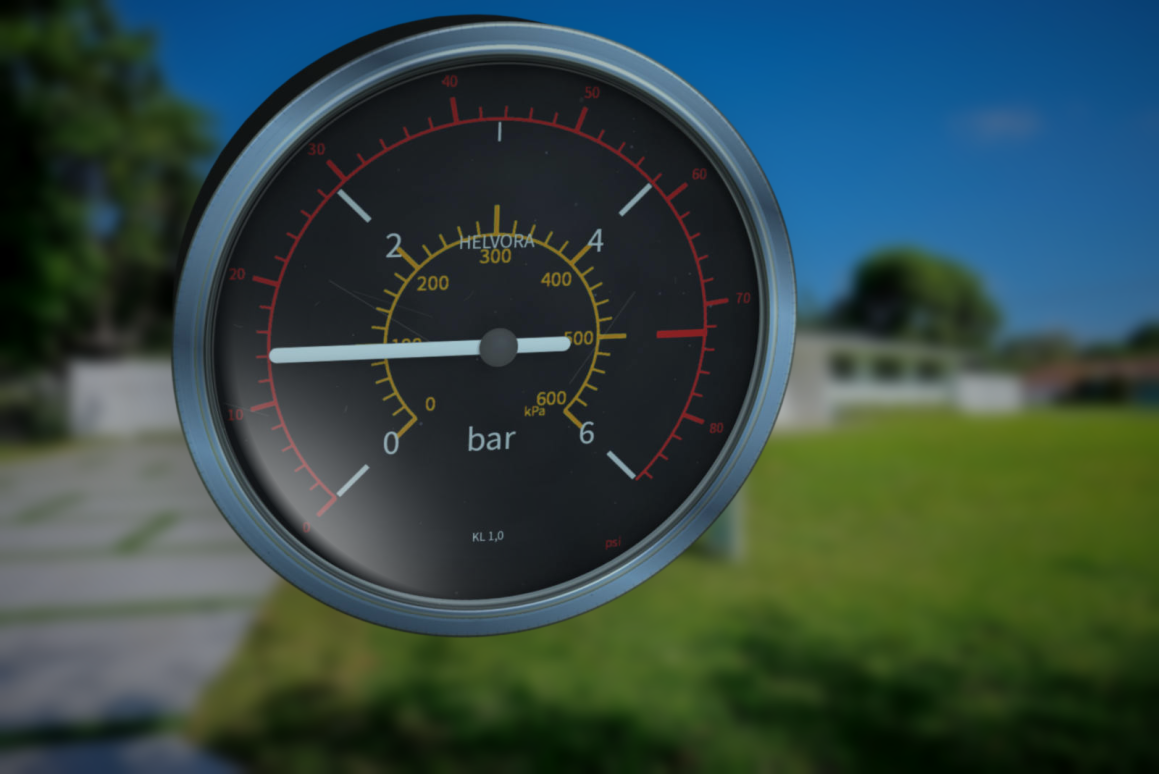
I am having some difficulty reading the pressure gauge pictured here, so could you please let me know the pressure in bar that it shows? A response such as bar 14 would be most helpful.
bar 1
